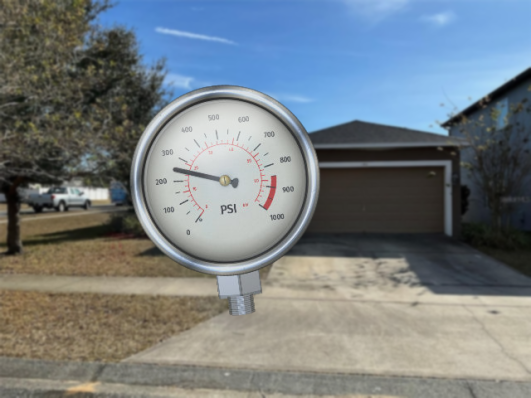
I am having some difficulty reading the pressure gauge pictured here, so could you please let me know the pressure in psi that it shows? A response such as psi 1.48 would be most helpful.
psi 250
